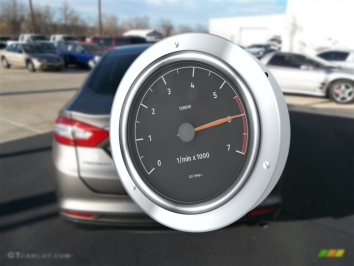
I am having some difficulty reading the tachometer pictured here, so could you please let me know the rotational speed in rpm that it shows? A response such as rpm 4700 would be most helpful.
rpm 6000
